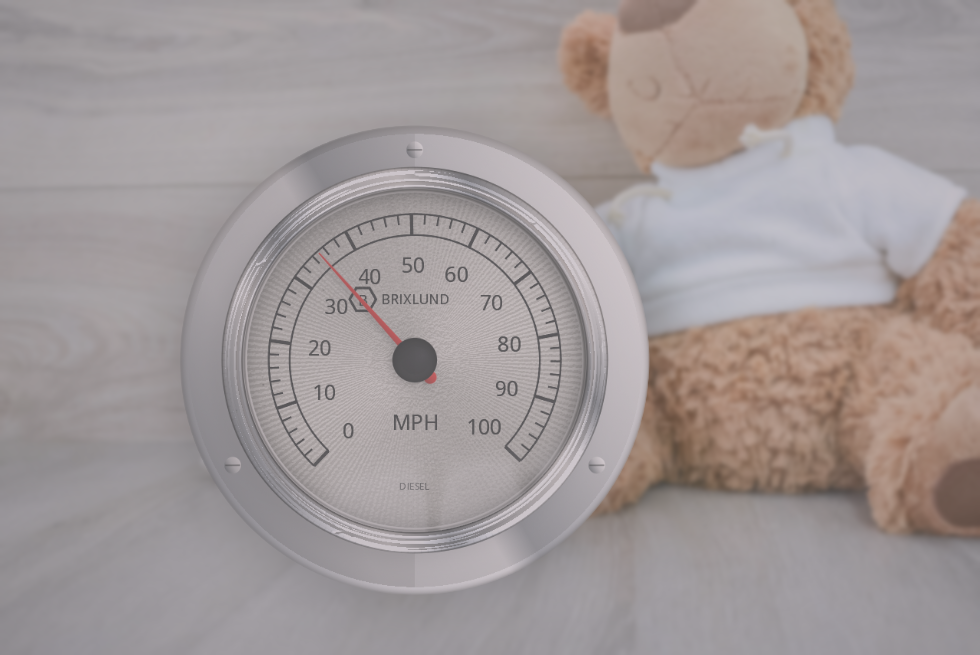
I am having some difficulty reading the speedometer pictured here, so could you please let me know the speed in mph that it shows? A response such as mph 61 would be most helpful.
mph 35
